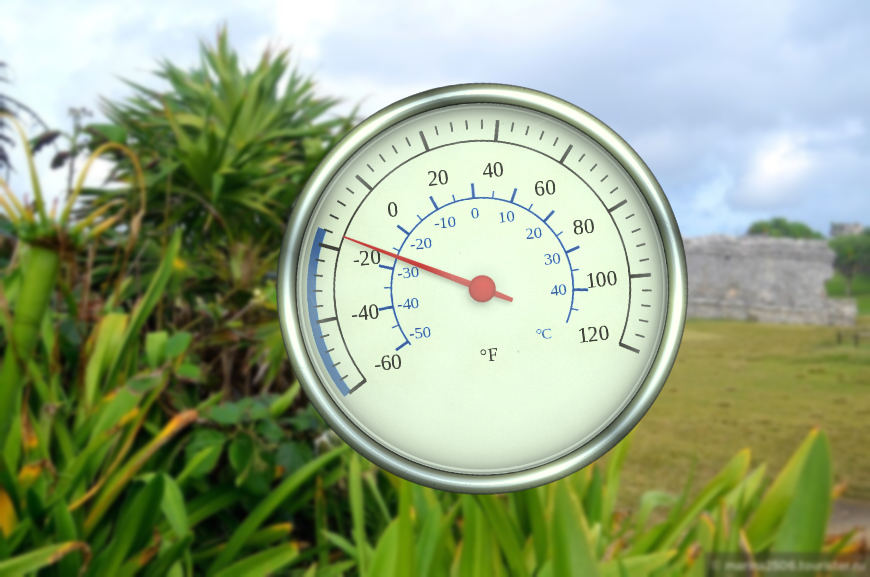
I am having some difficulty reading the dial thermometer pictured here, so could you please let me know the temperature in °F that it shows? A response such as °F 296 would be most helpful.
°F -16
